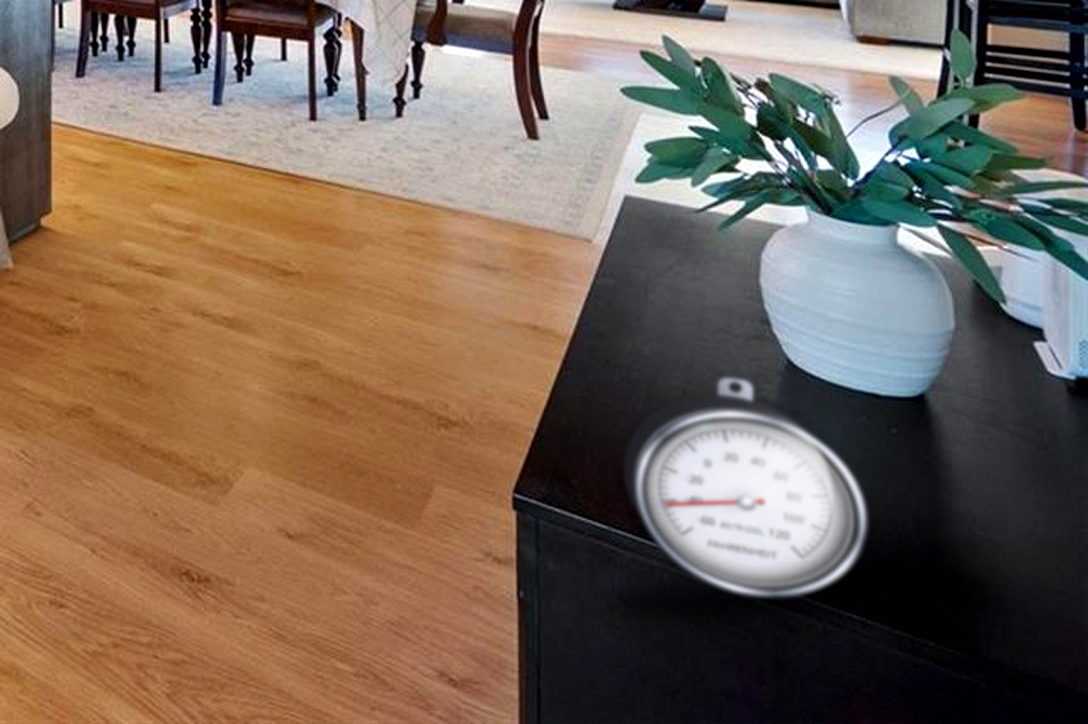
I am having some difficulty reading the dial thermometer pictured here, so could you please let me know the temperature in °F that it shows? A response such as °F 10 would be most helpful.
°F -40
